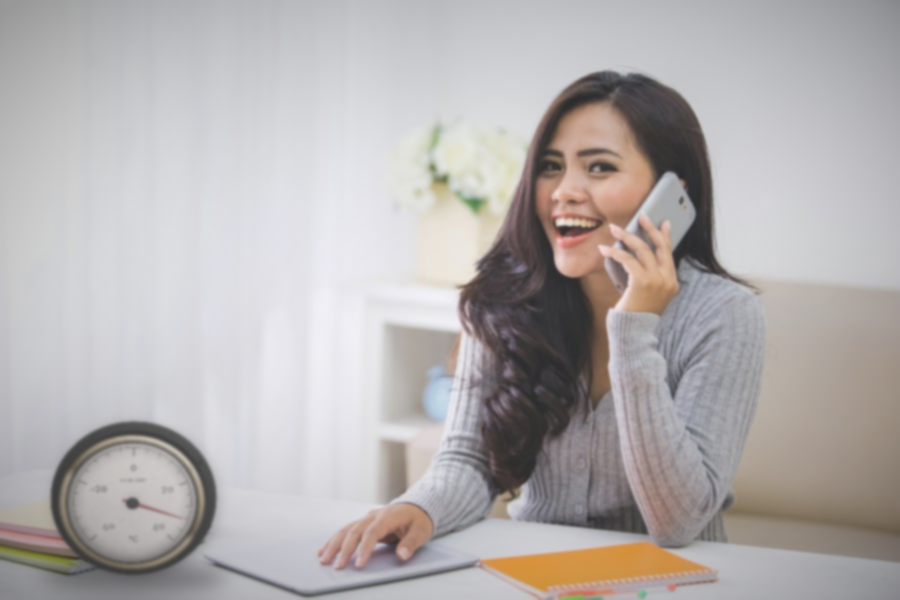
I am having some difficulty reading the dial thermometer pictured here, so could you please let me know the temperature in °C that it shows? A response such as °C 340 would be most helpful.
°C 32
